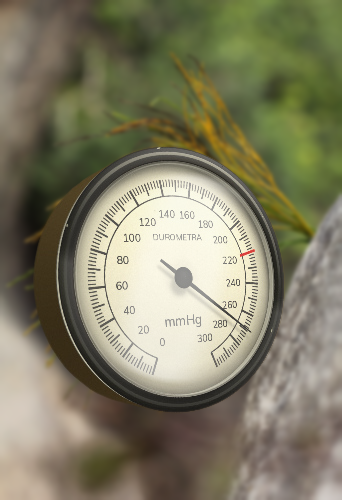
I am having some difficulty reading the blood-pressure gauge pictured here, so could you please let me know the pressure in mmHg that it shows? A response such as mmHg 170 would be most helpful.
mmHg 270
